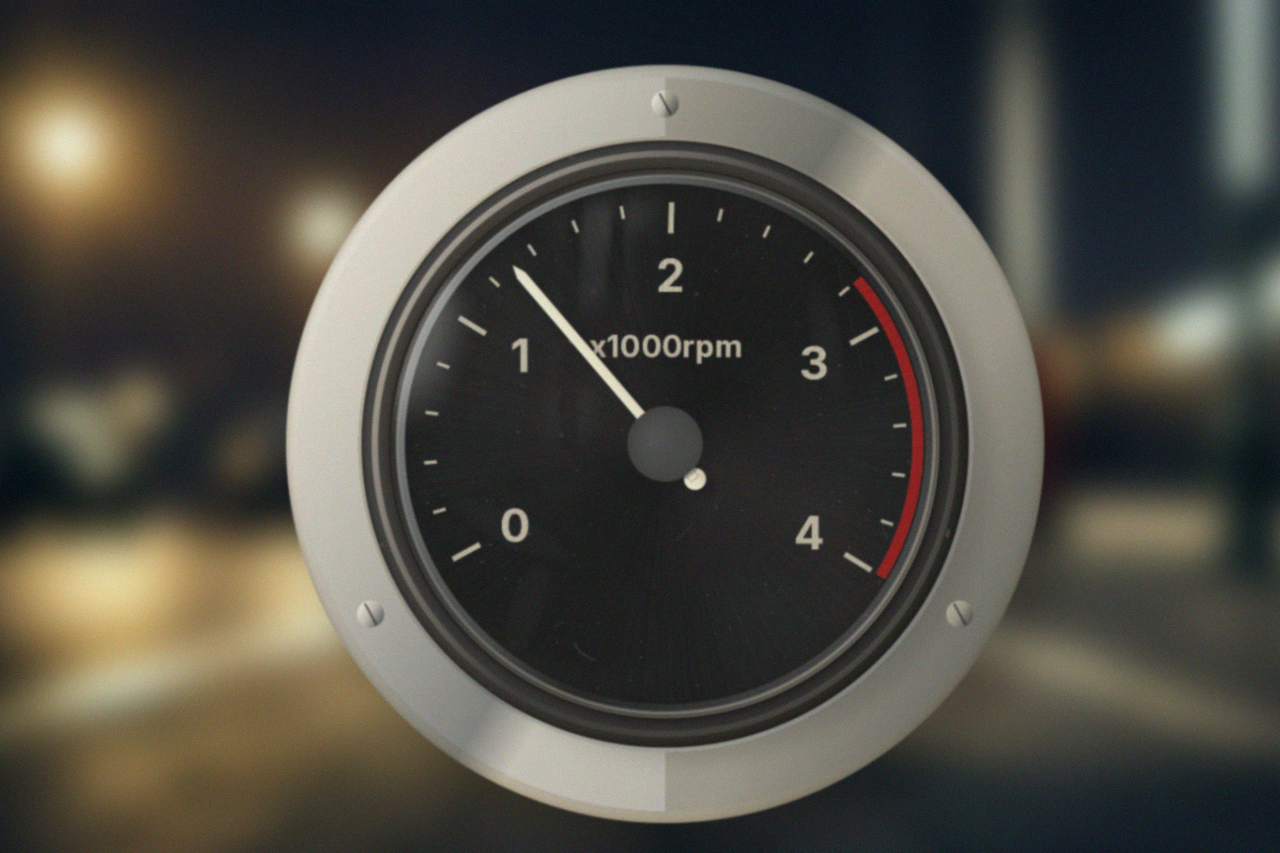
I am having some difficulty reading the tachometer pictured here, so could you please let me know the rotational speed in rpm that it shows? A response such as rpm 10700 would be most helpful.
rpm 1300
